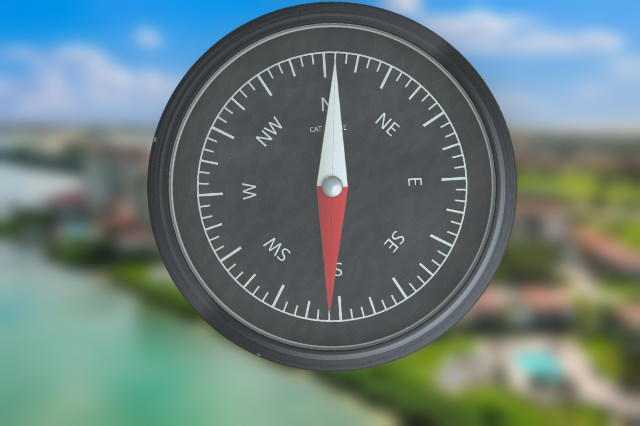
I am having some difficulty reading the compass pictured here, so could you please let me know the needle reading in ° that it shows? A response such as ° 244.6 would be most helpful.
° 185
